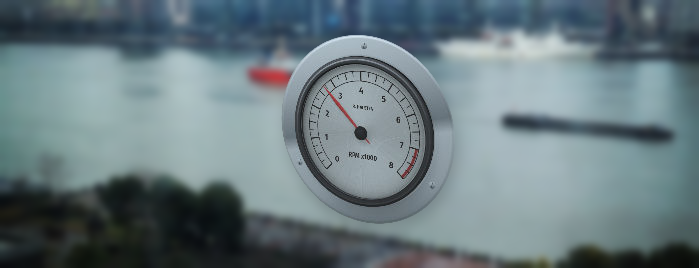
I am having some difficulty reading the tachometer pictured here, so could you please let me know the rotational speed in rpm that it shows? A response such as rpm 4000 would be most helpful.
rpm 2750
